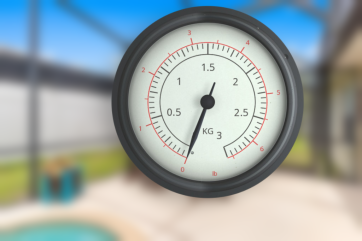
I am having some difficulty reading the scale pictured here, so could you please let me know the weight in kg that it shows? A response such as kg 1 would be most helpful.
kg 0
